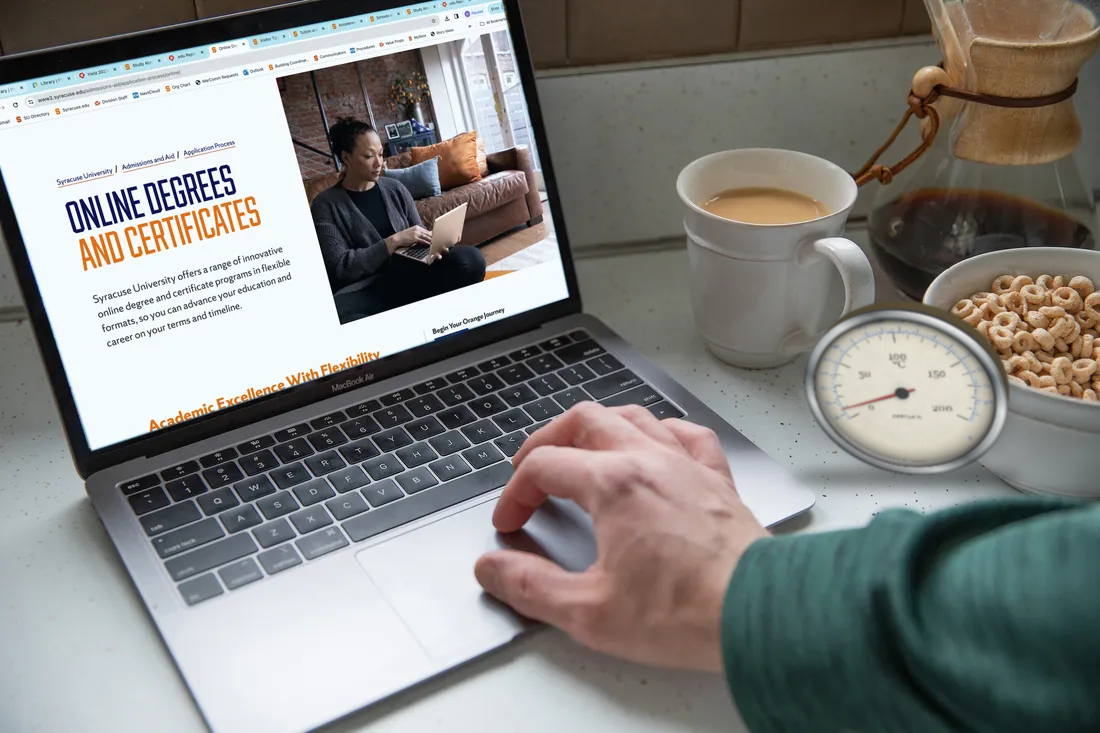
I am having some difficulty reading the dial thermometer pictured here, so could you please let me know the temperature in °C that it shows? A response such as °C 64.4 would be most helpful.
°C 10
